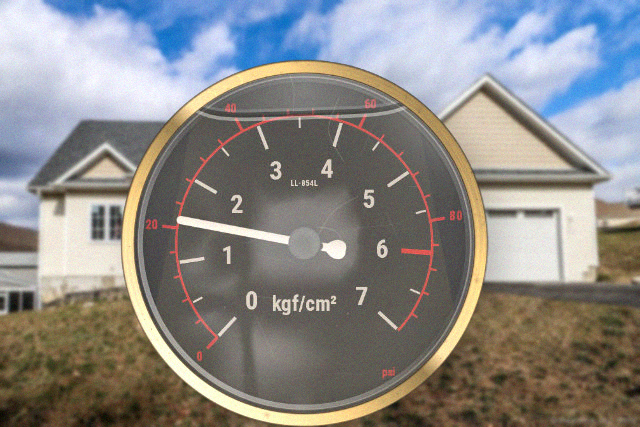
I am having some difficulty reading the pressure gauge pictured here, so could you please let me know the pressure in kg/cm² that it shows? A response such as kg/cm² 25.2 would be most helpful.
kg/cm² 1.5
